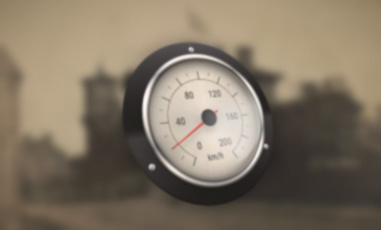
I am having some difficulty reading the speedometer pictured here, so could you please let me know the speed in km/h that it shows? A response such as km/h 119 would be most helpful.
km/h 20
